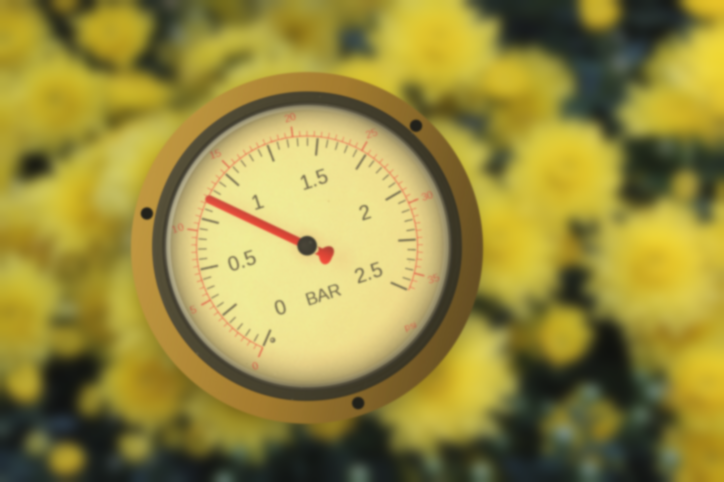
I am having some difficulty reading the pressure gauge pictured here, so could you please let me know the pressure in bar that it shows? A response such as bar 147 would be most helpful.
bar 0.85
